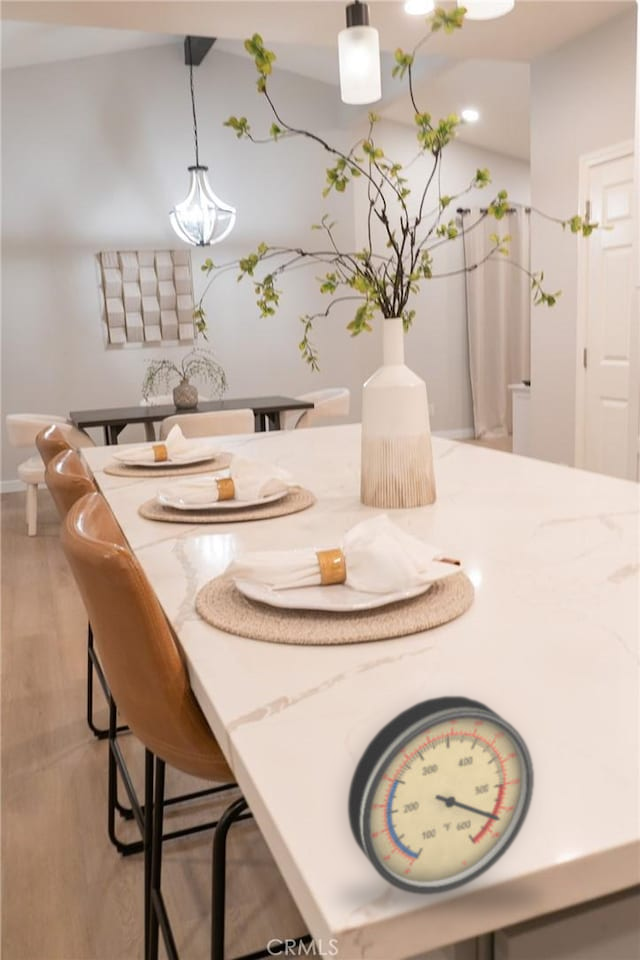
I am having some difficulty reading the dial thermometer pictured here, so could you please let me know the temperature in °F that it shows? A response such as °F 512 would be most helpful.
°F 550
